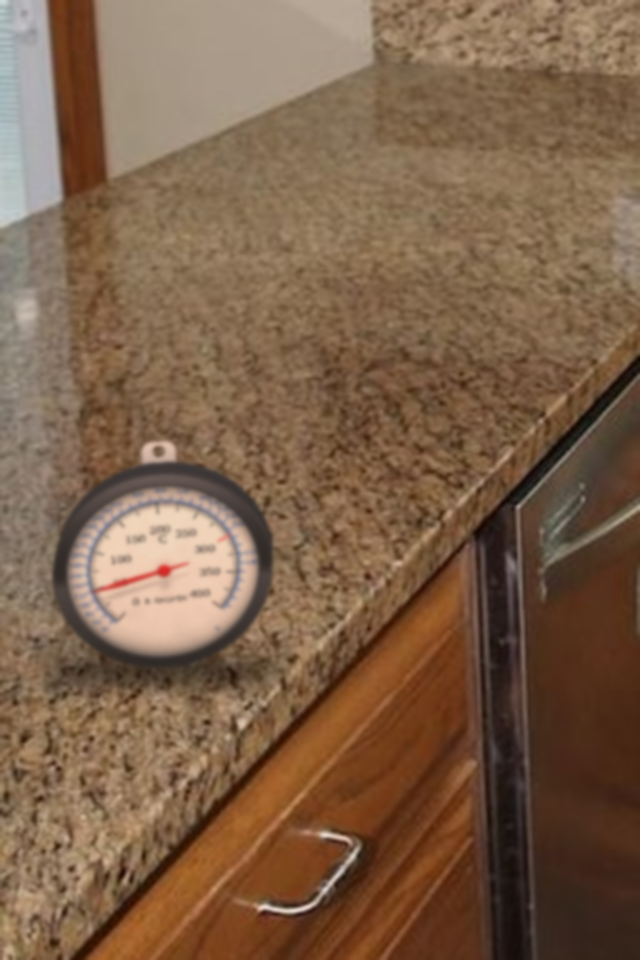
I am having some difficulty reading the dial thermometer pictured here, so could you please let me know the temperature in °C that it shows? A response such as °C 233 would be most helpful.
°C 50
